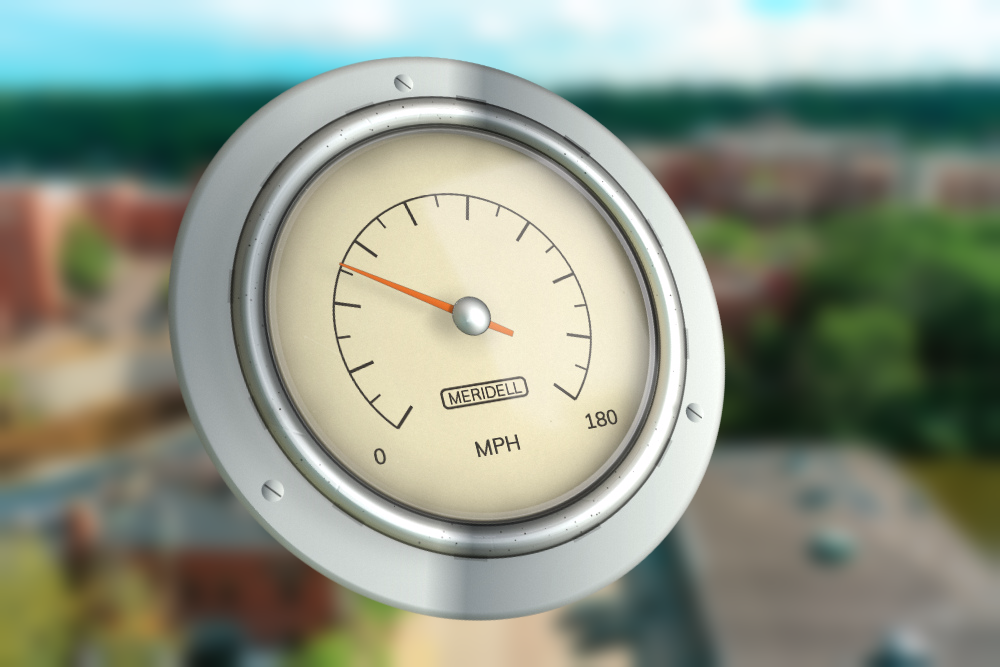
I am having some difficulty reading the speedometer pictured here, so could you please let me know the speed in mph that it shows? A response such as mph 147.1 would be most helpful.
mph 50
